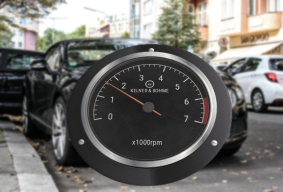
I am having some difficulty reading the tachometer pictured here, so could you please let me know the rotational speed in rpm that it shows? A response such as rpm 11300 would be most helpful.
rpm 1600
